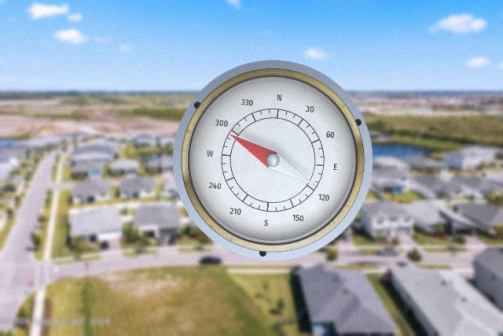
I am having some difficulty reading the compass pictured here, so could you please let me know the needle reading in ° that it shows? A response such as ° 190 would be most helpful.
° 295
